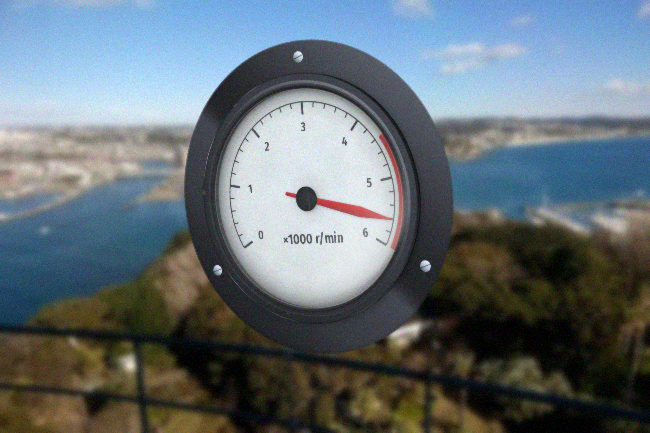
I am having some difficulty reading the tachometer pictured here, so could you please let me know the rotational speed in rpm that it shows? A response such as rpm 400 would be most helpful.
rpm 5600
